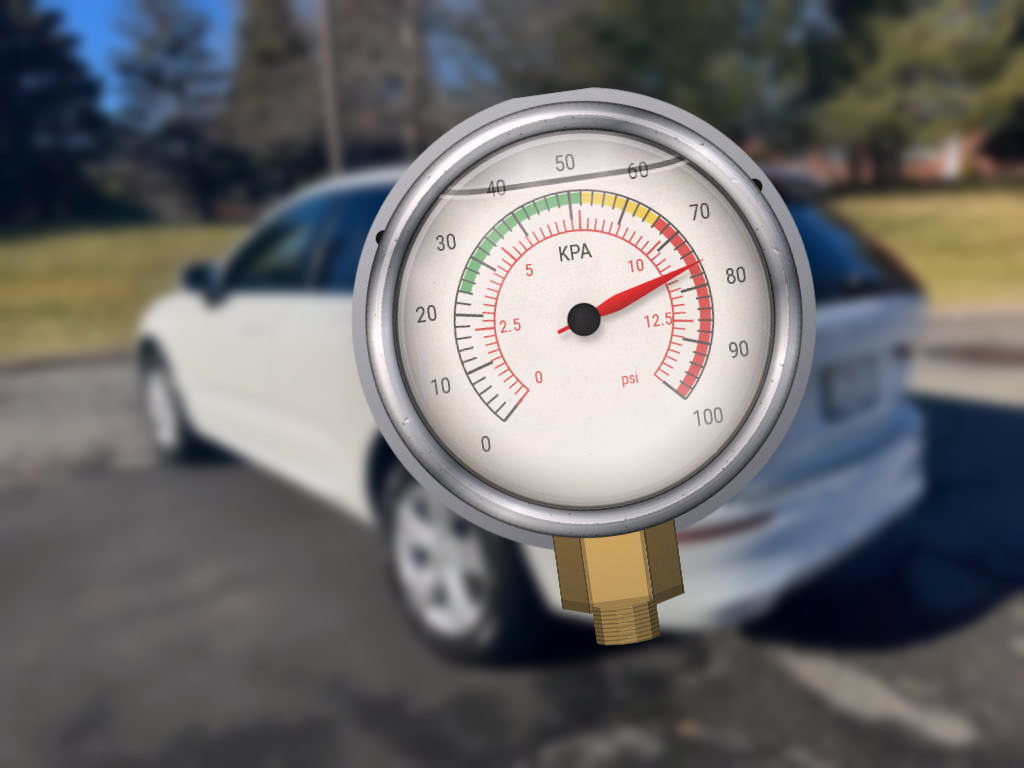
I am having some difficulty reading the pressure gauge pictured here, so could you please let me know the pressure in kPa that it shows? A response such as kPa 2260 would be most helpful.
kPa 76
